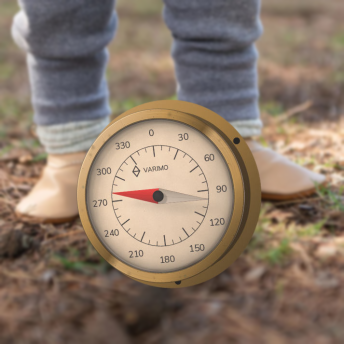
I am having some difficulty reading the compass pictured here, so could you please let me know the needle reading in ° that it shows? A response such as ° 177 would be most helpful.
° 280
